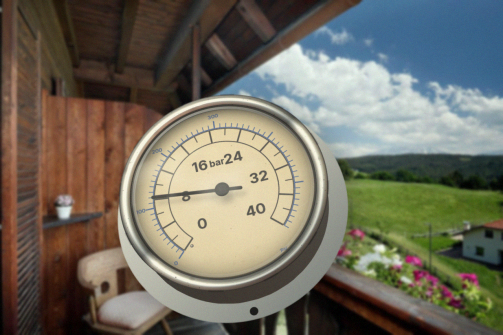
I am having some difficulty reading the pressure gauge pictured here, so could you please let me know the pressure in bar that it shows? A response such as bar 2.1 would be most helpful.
bar 8
